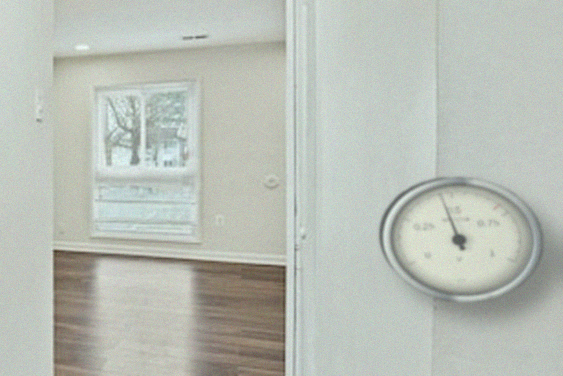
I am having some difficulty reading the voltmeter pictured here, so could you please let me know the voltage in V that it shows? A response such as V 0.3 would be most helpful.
V 0.45
